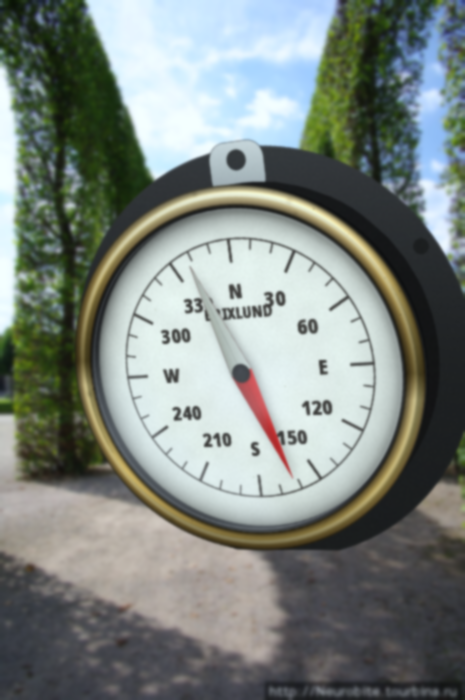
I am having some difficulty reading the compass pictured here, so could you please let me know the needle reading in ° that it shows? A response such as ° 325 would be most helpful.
° 160
